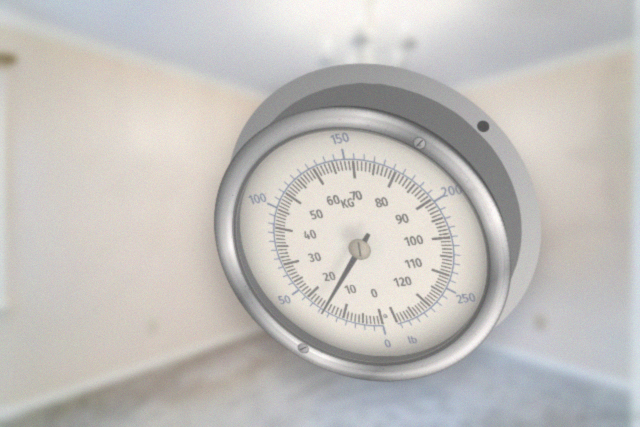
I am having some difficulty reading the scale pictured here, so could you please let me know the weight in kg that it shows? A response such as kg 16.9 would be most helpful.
kg 15
